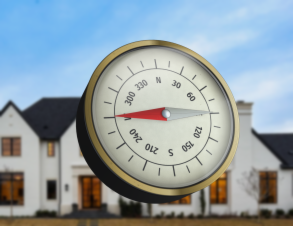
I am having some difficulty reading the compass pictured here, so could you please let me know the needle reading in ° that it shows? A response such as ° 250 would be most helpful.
° 270
